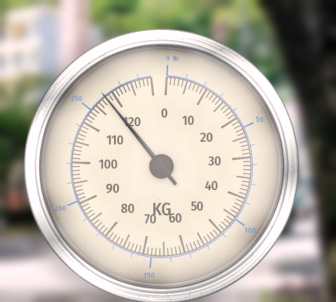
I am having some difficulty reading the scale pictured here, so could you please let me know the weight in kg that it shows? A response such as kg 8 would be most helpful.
kg 118
